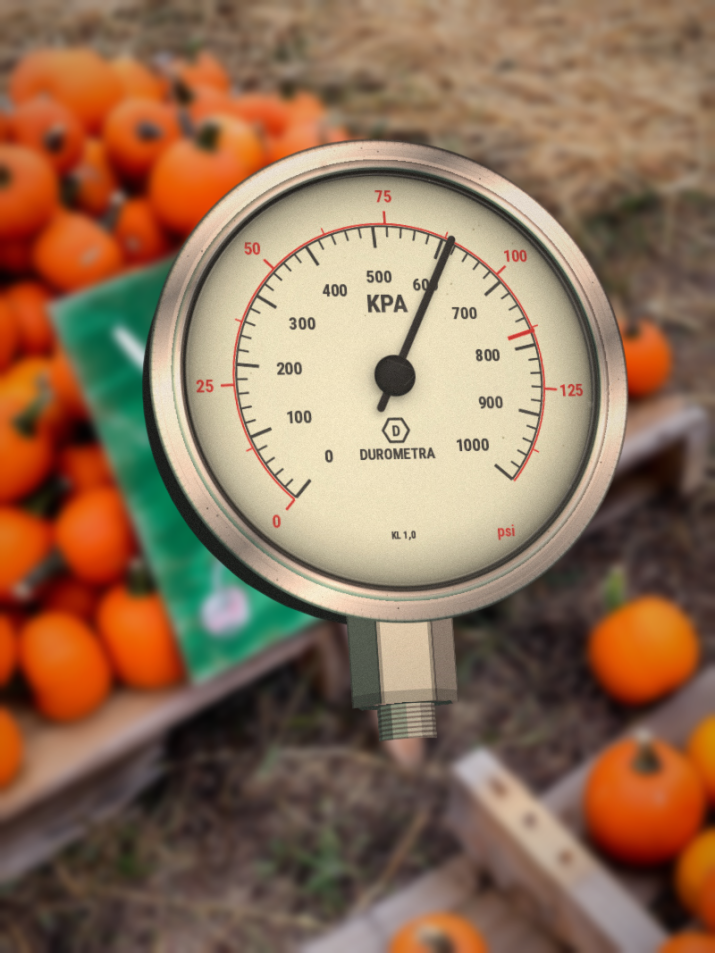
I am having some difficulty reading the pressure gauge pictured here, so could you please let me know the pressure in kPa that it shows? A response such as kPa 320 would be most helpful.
kPa 610
